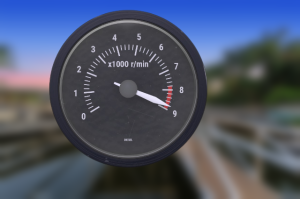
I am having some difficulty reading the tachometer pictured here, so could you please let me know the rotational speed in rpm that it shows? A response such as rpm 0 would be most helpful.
rpm 8800
